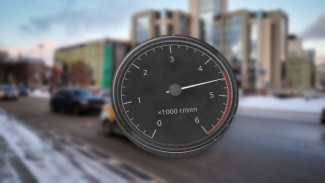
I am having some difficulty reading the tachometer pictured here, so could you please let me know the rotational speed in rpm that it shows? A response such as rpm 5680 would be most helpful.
rpm 4600
